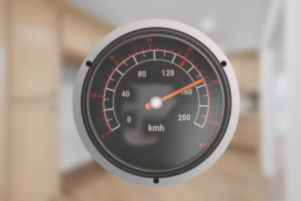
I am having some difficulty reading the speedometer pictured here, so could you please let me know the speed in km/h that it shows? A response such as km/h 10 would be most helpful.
km/h 155
